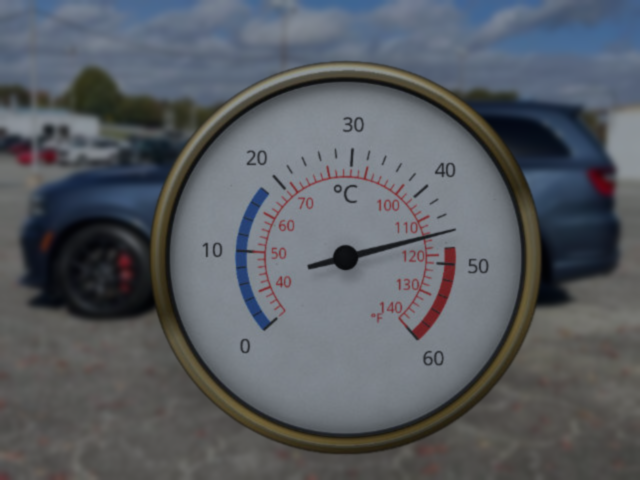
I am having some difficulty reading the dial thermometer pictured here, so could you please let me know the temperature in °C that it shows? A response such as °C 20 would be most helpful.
°C 46
